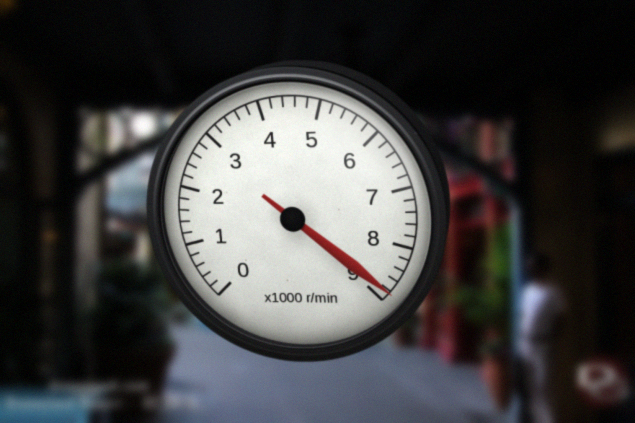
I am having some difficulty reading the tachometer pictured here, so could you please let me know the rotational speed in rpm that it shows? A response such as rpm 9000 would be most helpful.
rpm 8800
